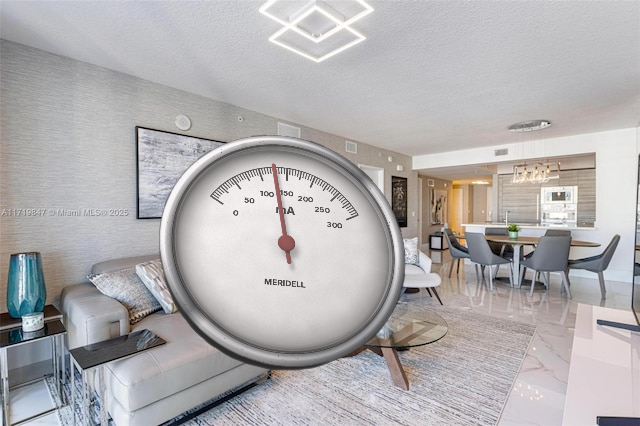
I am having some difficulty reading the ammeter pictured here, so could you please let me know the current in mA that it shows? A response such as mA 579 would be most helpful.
mA 125
